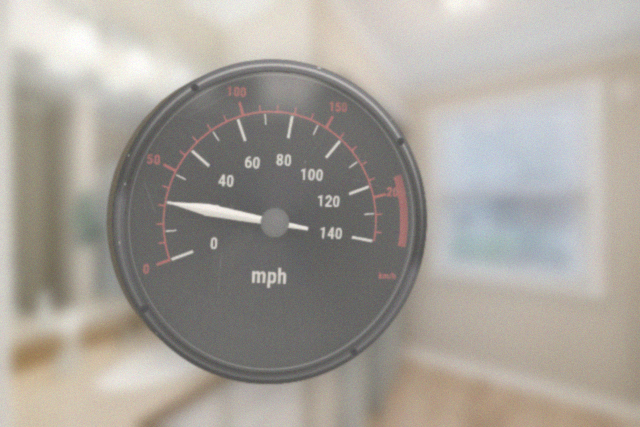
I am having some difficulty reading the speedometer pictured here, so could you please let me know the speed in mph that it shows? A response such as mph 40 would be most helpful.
mph 20
